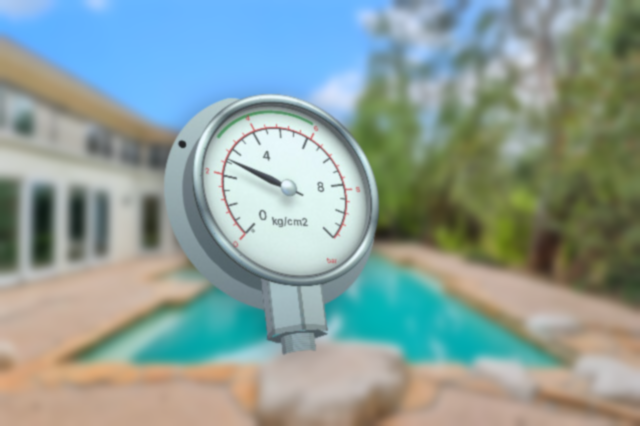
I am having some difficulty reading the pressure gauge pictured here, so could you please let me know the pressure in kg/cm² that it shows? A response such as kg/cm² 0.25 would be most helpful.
kg/cm² 2.5
